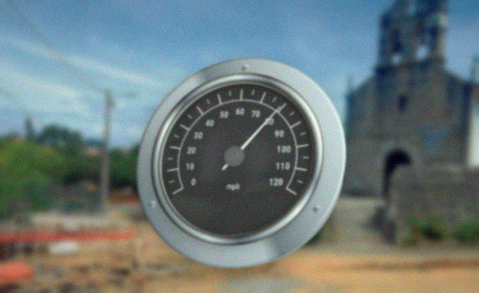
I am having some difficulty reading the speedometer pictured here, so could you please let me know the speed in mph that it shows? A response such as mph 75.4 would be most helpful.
mph 80
